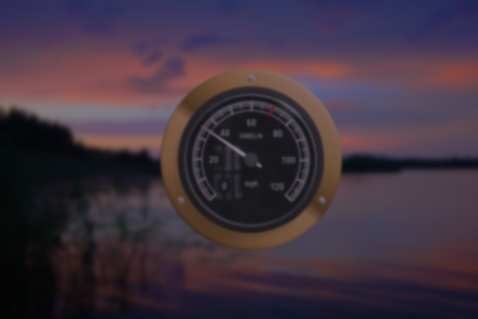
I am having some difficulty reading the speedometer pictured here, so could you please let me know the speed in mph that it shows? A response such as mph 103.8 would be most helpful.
mph 35
